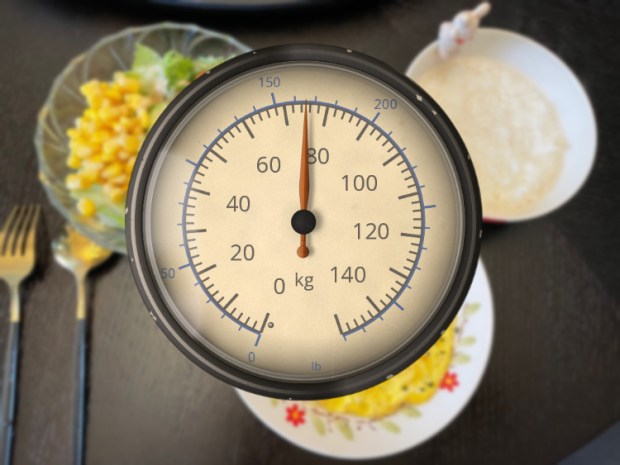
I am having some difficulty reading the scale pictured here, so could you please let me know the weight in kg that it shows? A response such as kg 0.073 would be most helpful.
kg 75
